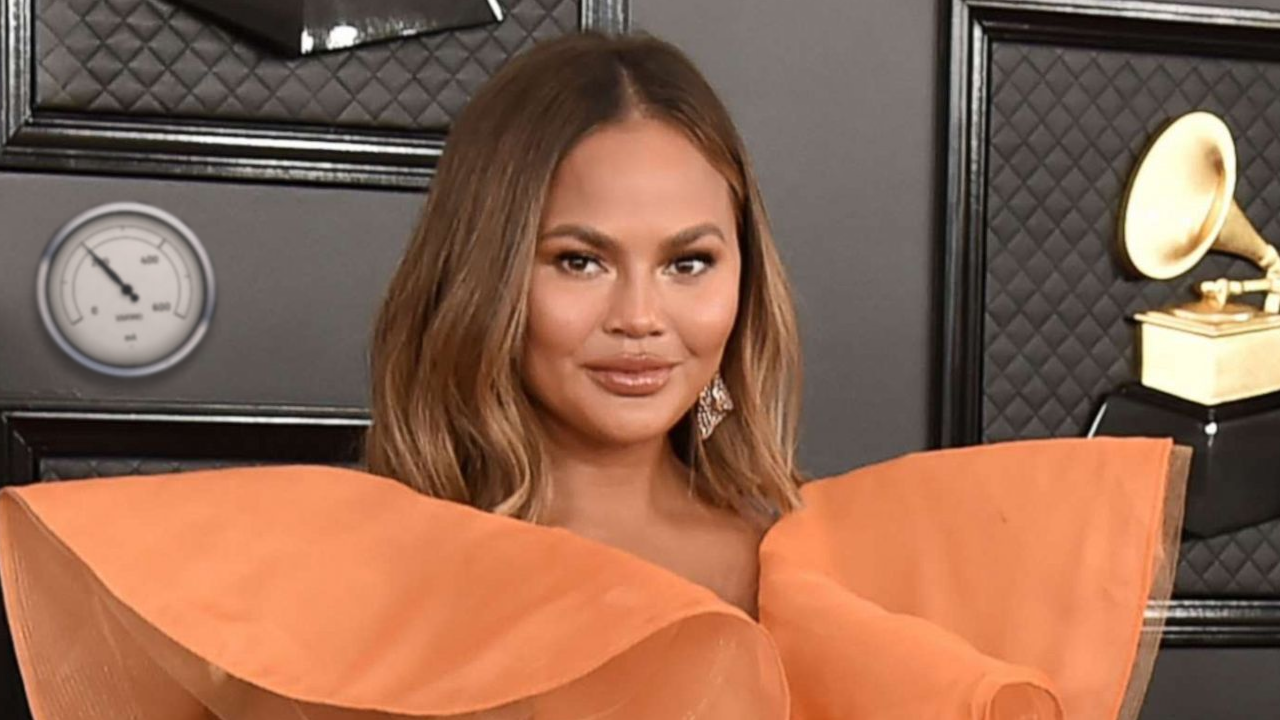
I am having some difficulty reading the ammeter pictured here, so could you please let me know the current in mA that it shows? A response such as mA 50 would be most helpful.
mA 200
